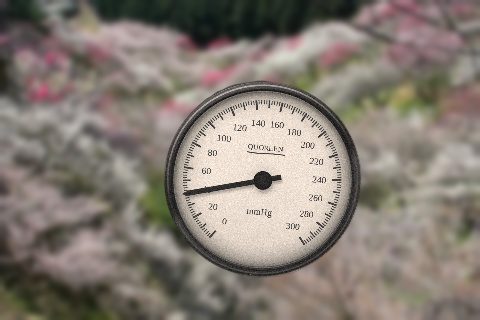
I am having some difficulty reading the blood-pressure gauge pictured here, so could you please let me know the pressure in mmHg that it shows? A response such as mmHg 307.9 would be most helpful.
mmHg 40
